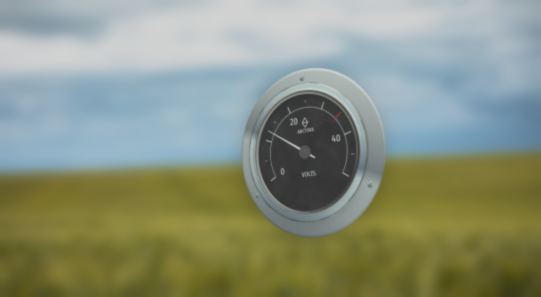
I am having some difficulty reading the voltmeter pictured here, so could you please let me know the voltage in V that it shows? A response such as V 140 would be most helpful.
V 12.5
